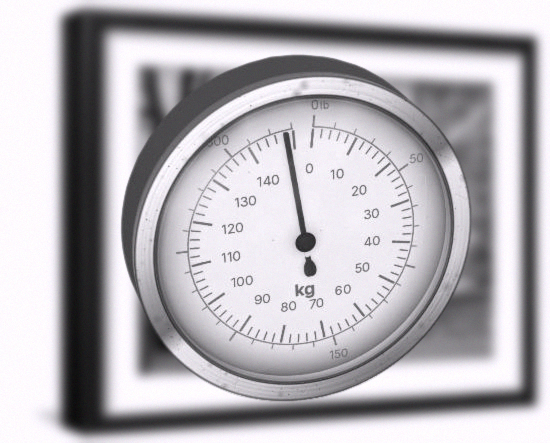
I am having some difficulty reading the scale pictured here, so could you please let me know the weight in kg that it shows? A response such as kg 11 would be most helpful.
kg 148
